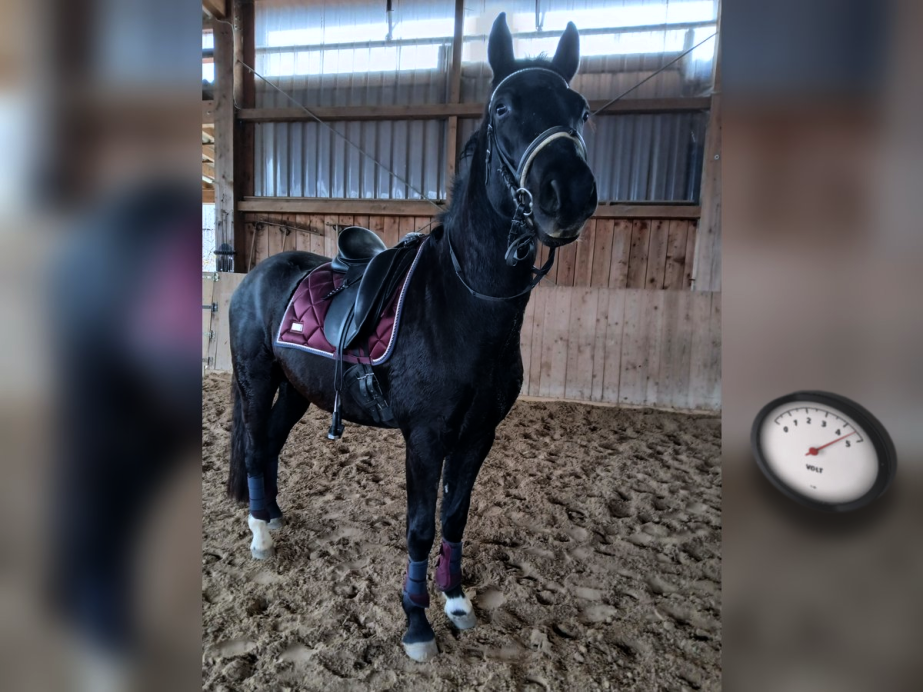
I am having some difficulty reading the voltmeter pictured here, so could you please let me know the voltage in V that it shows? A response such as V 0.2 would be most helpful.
V 4.5
